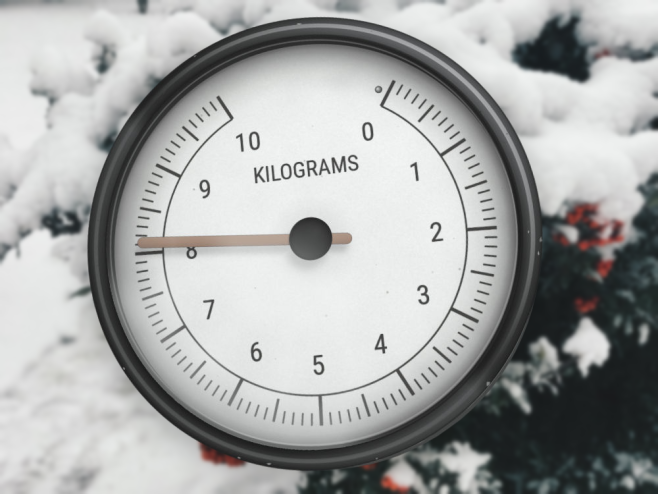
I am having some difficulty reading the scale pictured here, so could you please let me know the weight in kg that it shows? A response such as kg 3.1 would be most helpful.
kg 8.1
